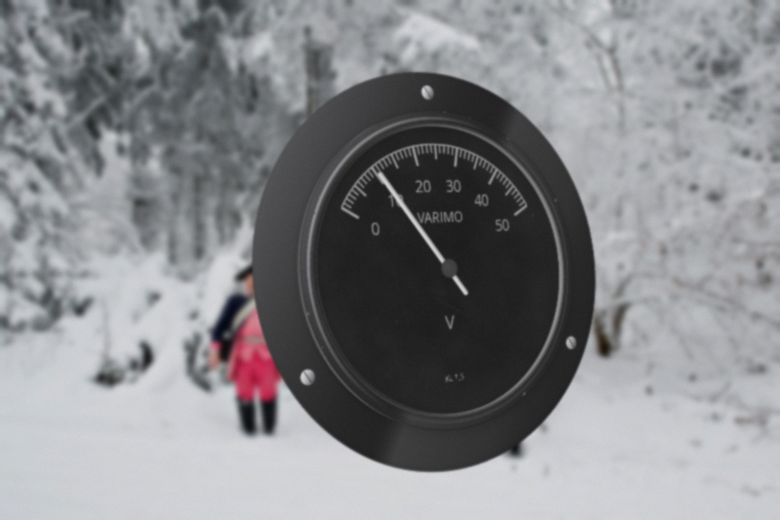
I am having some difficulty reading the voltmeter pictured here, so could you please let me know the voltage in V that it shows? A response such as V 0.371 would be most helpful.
V 10
